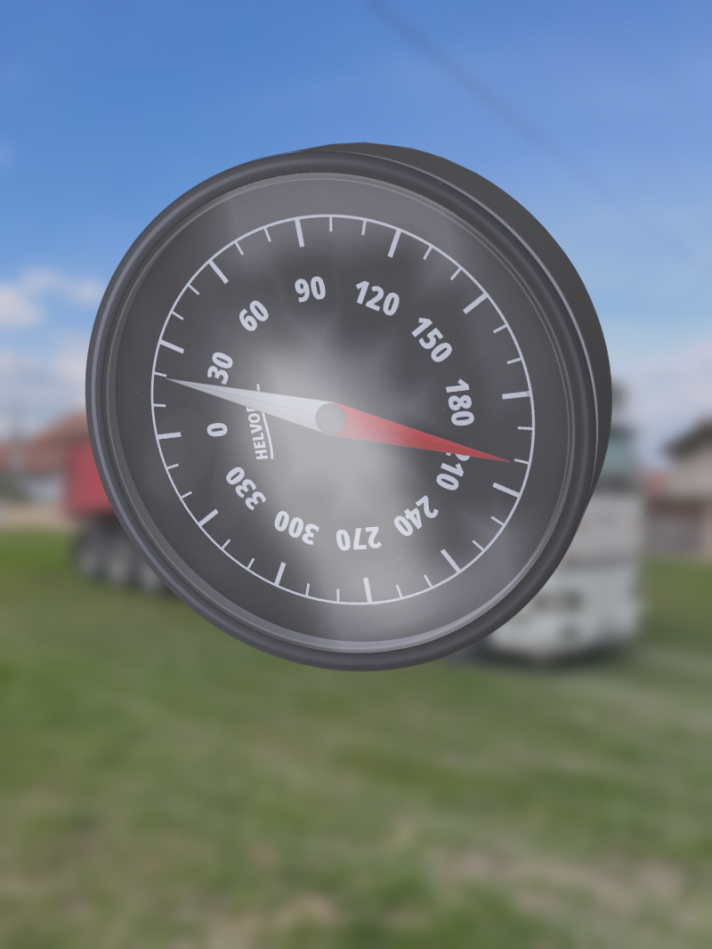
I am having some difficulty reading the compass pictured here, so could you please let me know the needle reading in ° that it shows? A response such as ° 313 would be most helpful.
° 200
